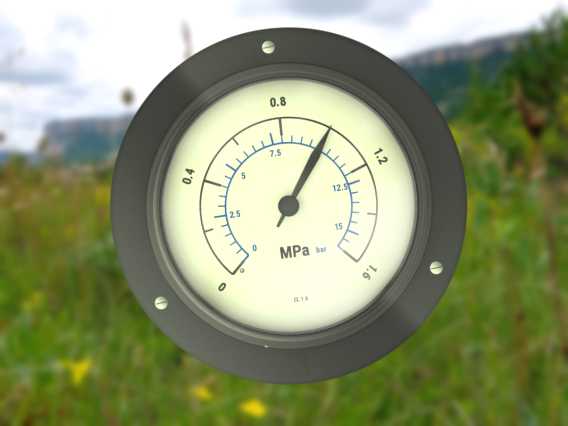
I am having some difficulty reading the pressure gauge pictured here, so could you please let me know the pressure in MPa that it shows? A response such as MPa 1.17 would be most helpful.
MPa 1
